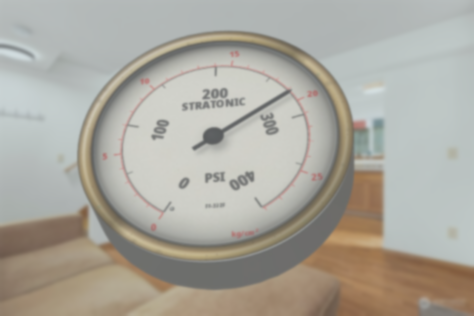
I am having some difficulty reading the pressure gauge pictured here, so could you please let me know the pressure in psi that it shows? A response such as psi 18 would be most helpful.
psi 275
